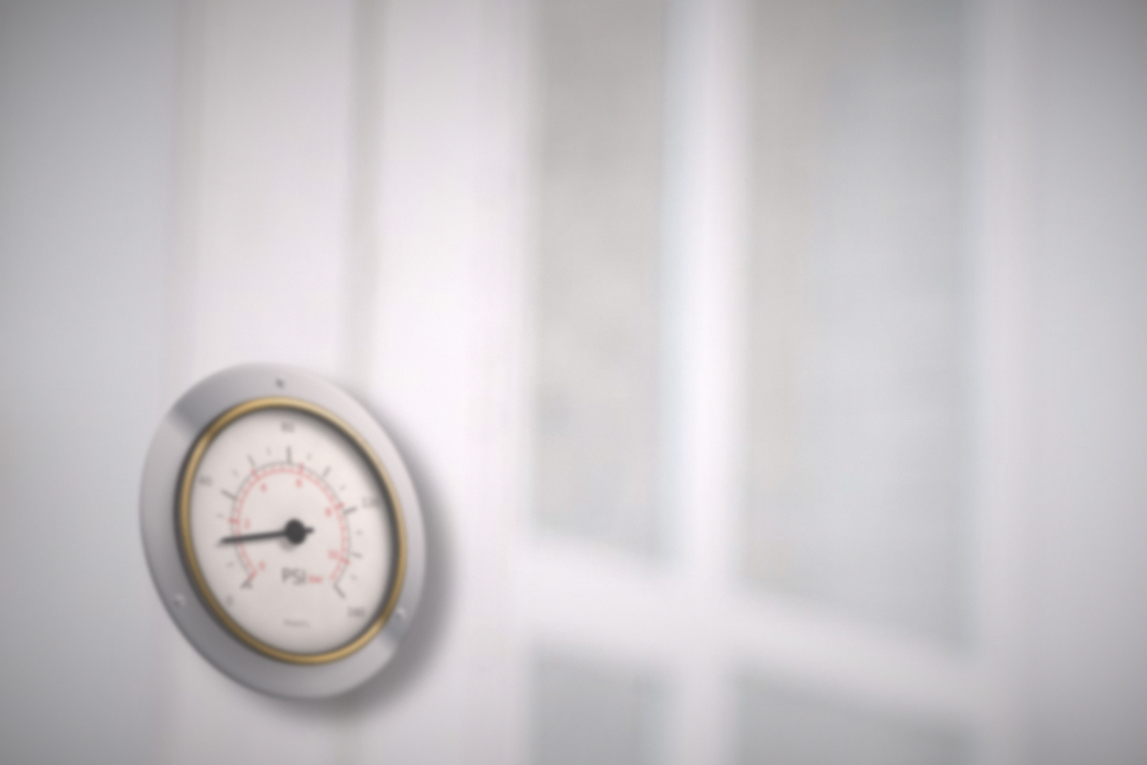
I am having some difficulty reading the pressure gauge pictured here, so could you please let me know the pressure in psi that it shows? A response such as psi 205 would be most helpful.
psi 20
